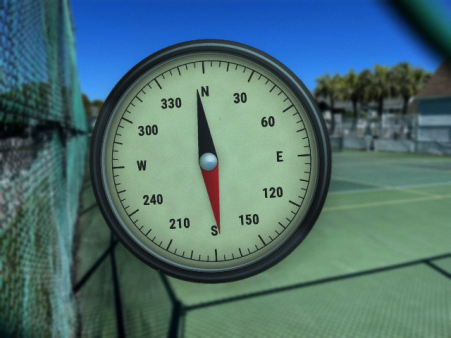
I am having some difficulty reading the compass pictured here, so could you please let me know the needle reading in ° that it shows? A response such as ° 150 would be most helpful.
° 175
